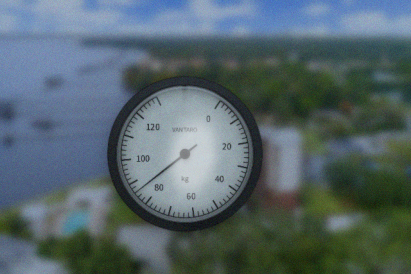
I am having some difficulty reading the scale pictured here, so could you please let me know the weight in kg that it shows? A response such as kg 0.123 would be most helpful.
kg 86
